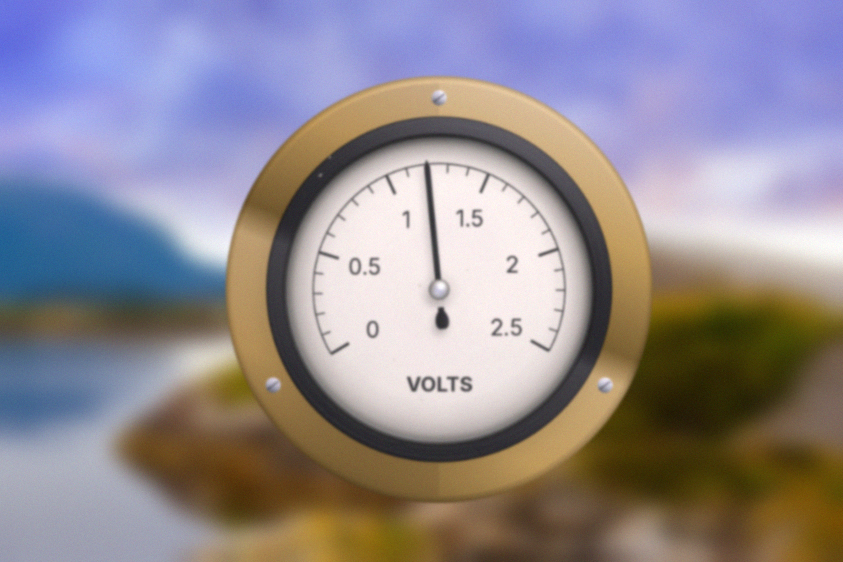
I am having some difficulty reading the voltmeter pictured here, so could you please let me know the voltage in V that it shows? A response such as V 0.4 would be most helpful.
V 1.2
